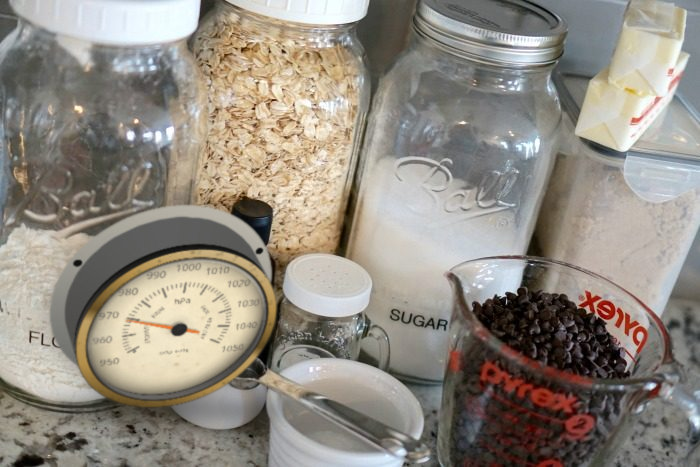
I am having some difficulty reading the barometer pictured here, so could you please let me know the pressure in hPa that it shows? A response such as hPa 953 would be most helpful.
hPa 970
